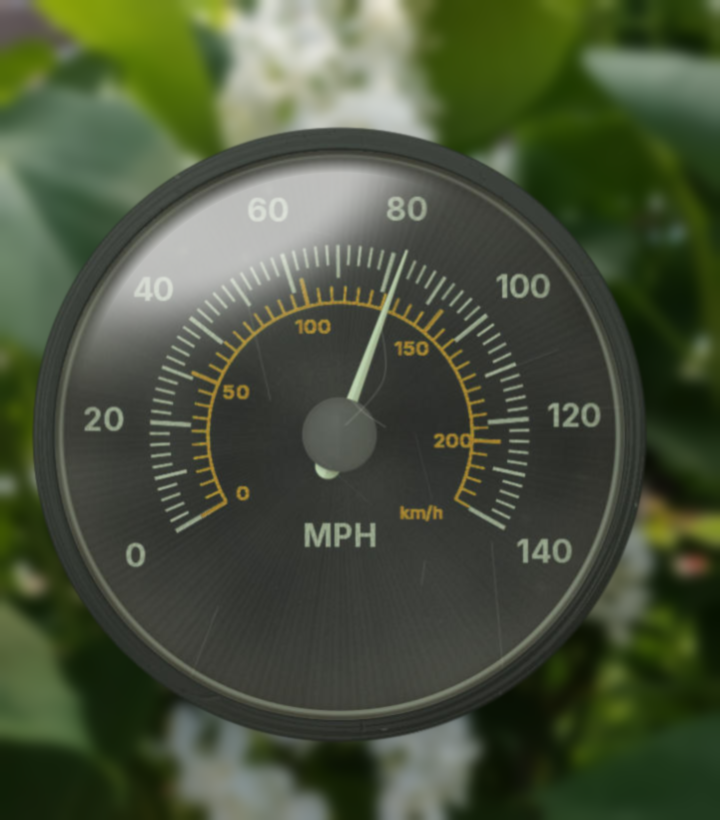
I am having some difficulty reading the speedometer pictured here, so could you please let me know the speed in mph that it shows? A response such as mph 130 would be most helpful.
mph 82
